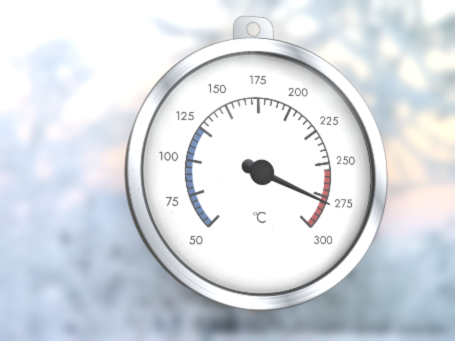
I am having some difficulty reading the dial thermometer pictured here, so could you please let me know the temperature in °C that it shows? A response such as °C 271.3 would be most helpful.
°C 280
